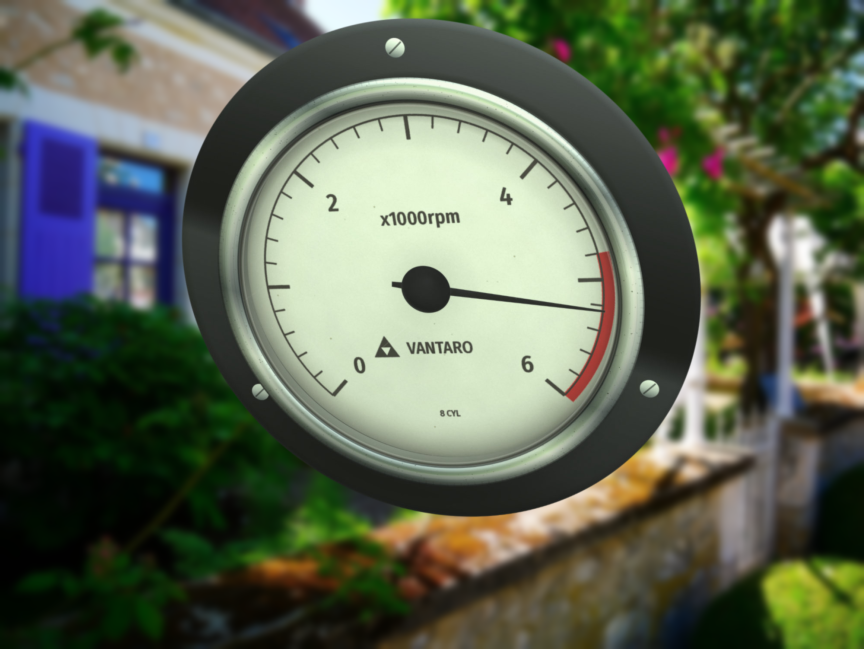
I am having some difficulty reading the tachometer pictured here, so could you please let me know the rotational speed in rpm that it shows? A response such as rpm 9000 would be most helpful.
rpm 5200
